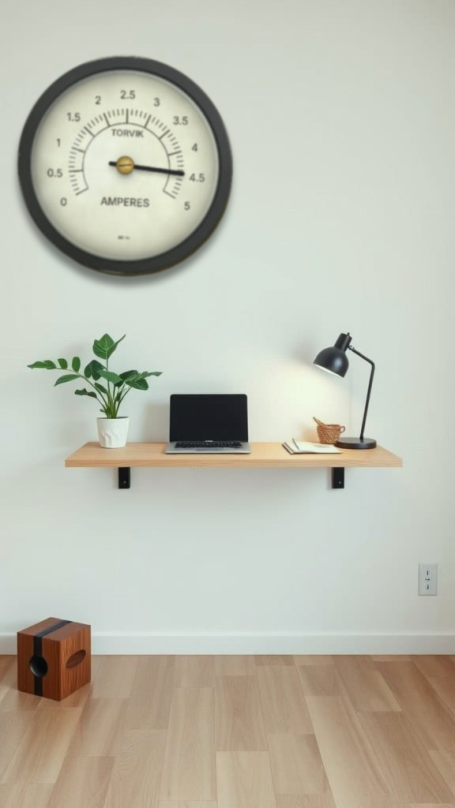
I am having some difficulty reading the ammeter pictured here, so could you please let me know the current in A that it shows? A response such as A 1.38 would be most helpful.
A 4.5
